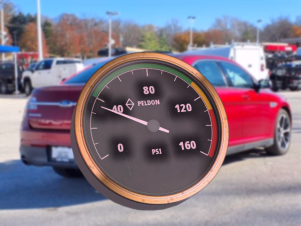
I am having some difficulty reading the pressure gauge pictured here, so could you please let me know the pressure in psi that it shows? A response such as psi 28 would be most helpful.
psi 35
